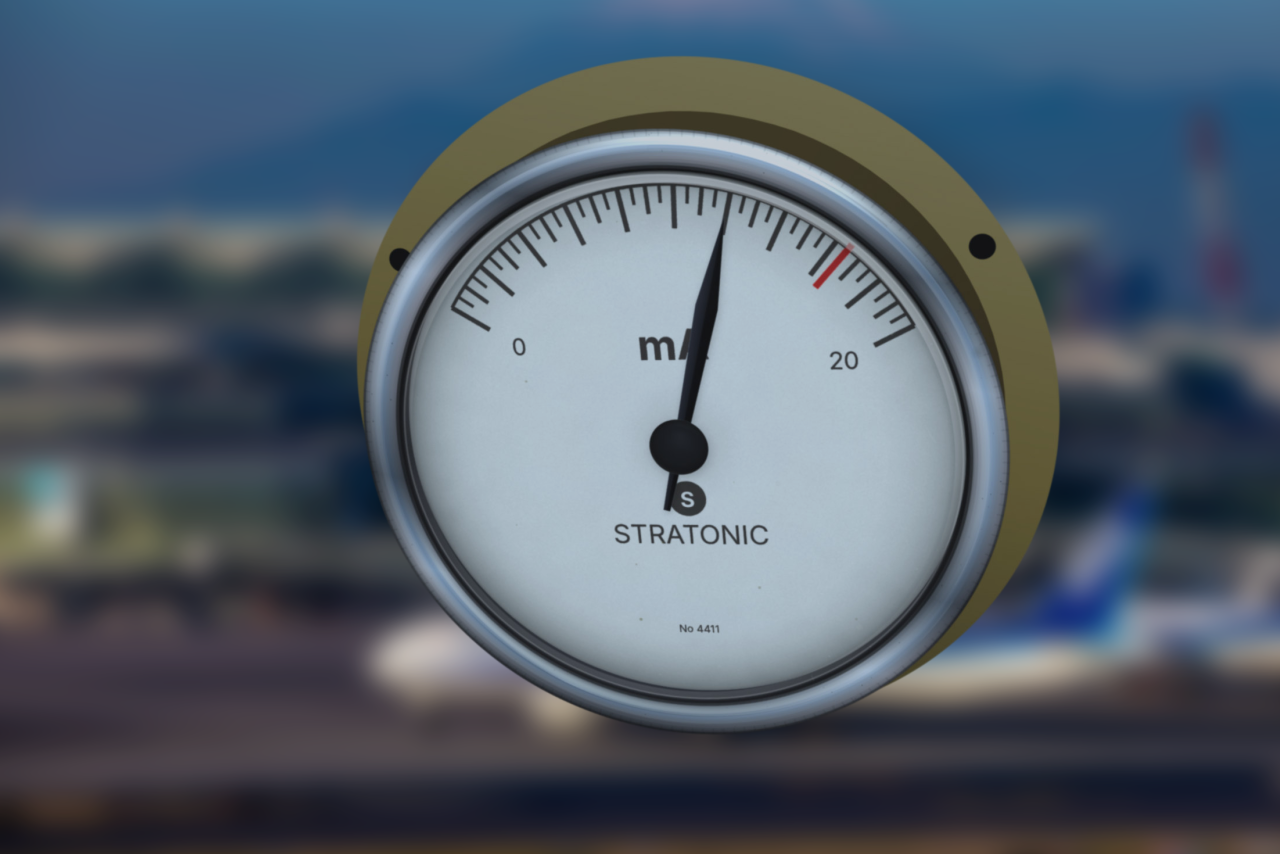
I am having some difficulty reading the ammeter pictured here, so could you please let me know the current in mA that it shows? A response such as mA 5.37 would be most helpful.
mA 12
